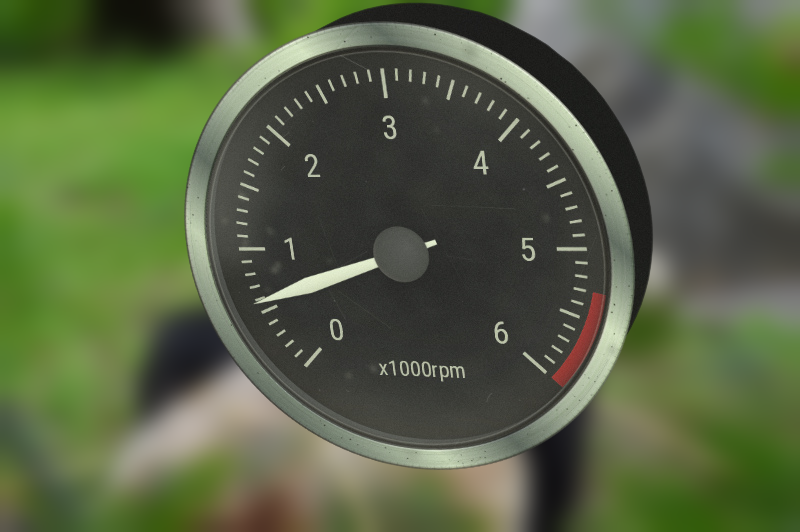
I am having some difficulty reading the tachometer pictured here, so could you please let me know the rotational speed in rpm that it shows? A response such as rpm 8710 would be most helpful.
rpm 600
